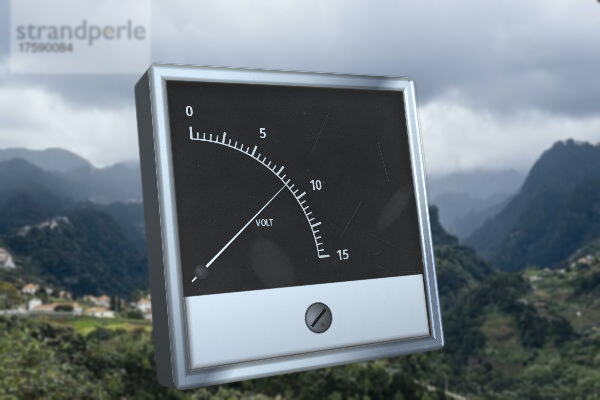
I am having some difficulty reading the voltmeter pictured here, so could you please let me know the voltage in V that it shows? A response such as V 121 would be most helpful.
V 8.5
